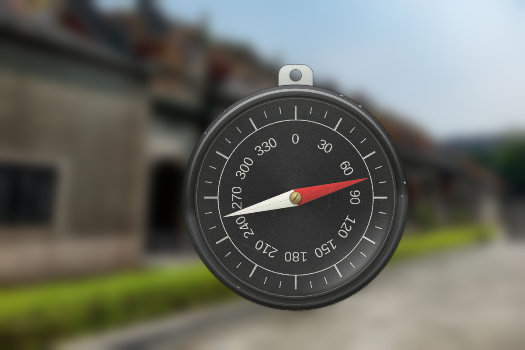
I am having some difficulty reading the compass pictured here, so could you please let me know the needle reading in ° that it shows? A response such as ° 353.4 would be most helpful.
° 75
